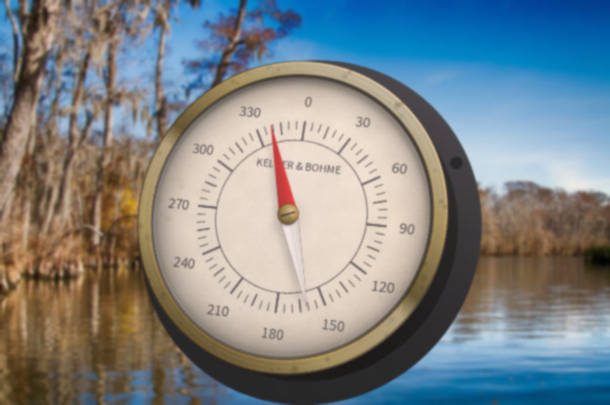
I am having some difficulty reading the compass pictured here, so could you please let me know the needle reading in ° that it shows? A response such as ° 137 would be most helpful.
° 340
